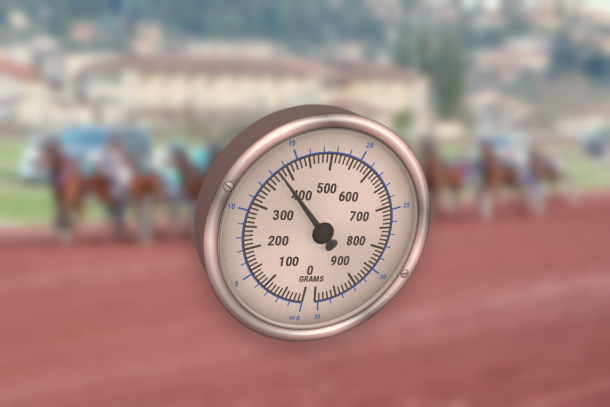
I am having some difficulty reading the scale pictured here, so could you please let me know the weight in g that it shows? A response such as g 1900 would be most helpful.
g 380
